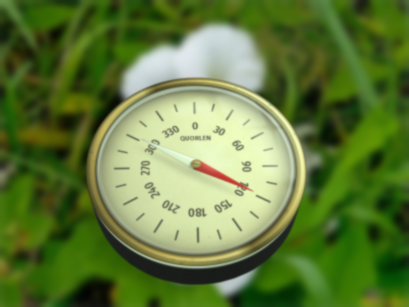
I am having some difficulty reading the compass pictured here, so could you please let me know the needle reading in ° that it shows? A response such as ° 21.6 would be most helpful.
° 120
